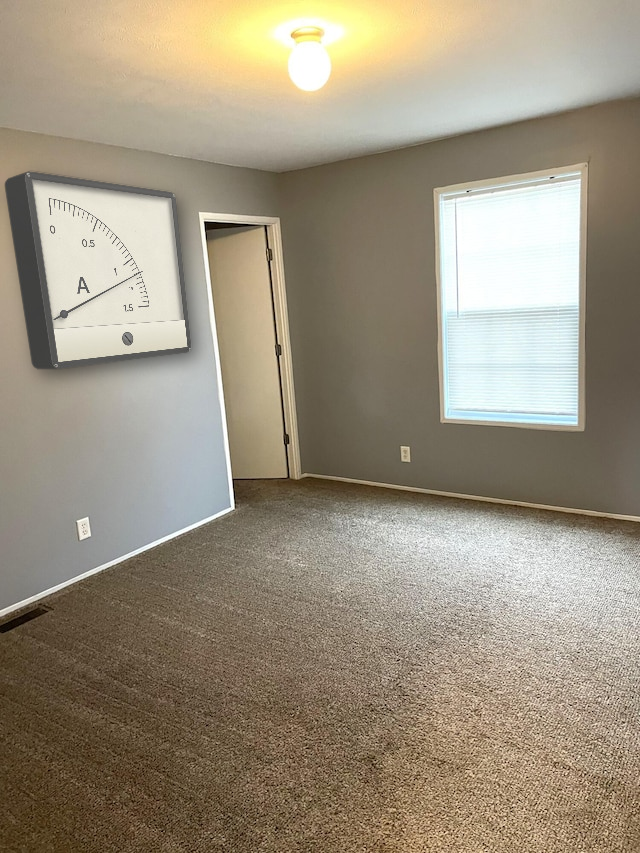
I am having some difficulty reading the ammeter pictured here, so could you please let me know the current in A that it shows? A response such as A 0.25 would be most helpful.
A 1.15
